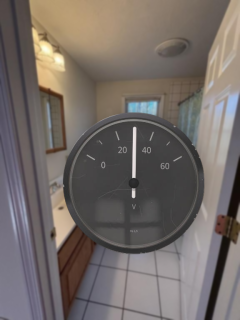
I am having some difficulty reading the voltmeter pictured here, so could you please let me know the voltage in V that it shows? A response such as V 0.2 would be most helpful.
V 30
